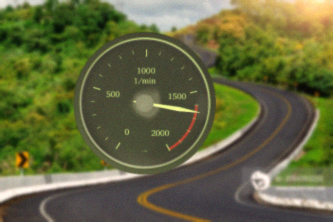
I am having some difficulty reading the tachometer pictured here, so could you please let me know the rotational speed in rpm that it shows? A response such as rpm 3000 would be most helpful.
rpm 1650
